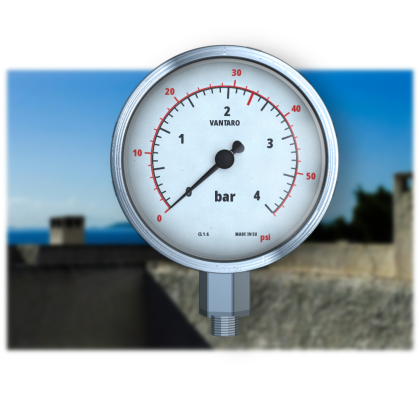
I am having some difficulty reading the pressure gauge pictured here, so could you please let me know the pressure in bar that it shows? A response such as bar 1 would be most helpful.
bar 0
